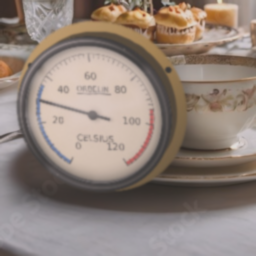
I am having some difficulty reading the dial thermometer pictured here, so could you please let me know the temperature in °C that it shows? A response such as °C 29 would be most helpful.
°C 30
